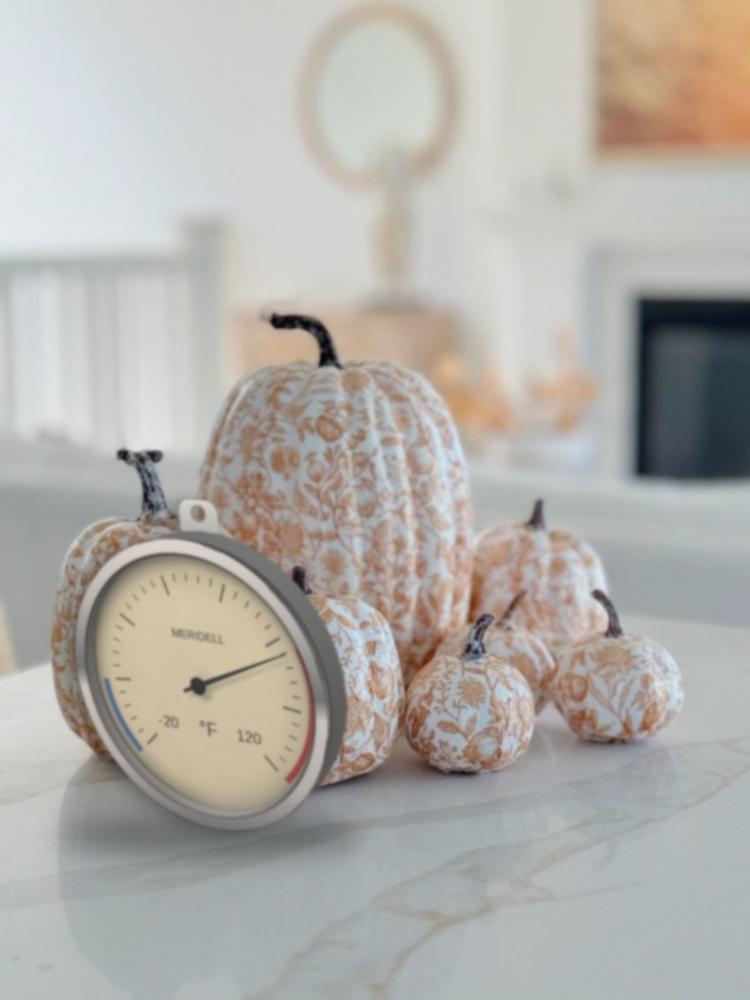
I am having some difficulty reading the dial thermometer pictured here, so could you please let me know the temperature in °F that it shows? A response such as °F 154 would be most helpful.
°F 84
